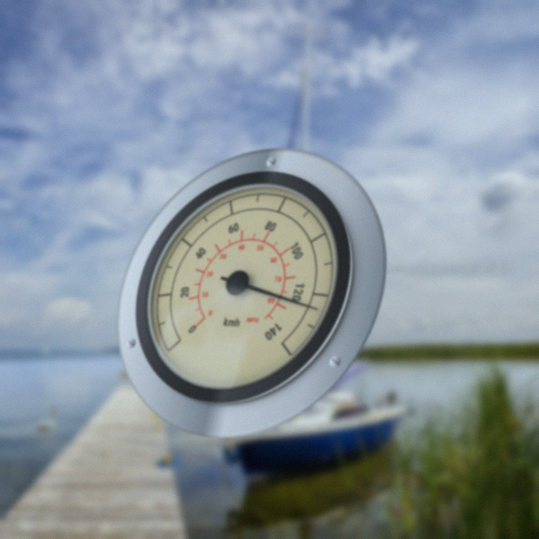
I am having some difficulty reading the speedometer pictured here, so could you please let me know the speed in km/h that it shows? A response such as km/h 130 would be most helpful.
km/h 125
